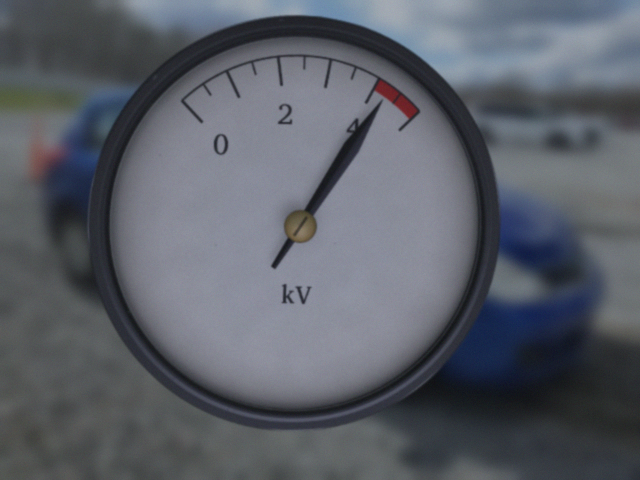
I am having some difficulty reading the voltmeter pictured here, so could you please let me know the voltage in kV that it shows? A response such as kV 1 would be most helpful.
kV 4.25
